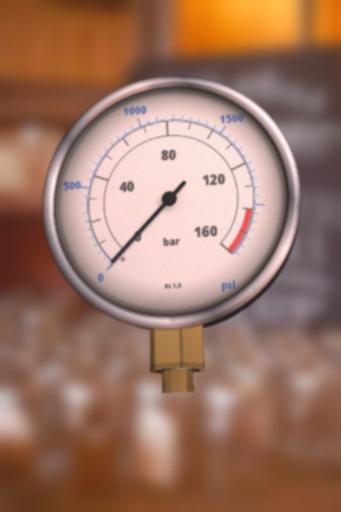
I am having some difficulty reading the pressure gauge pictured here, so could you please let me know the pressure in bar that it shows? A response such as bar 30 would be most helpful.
bar 0
